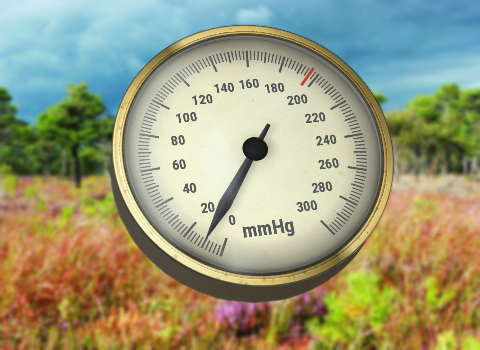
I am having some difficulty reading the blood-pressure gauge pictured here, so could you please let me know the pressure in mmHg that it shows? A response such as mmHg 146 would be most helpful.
mmHg 10
